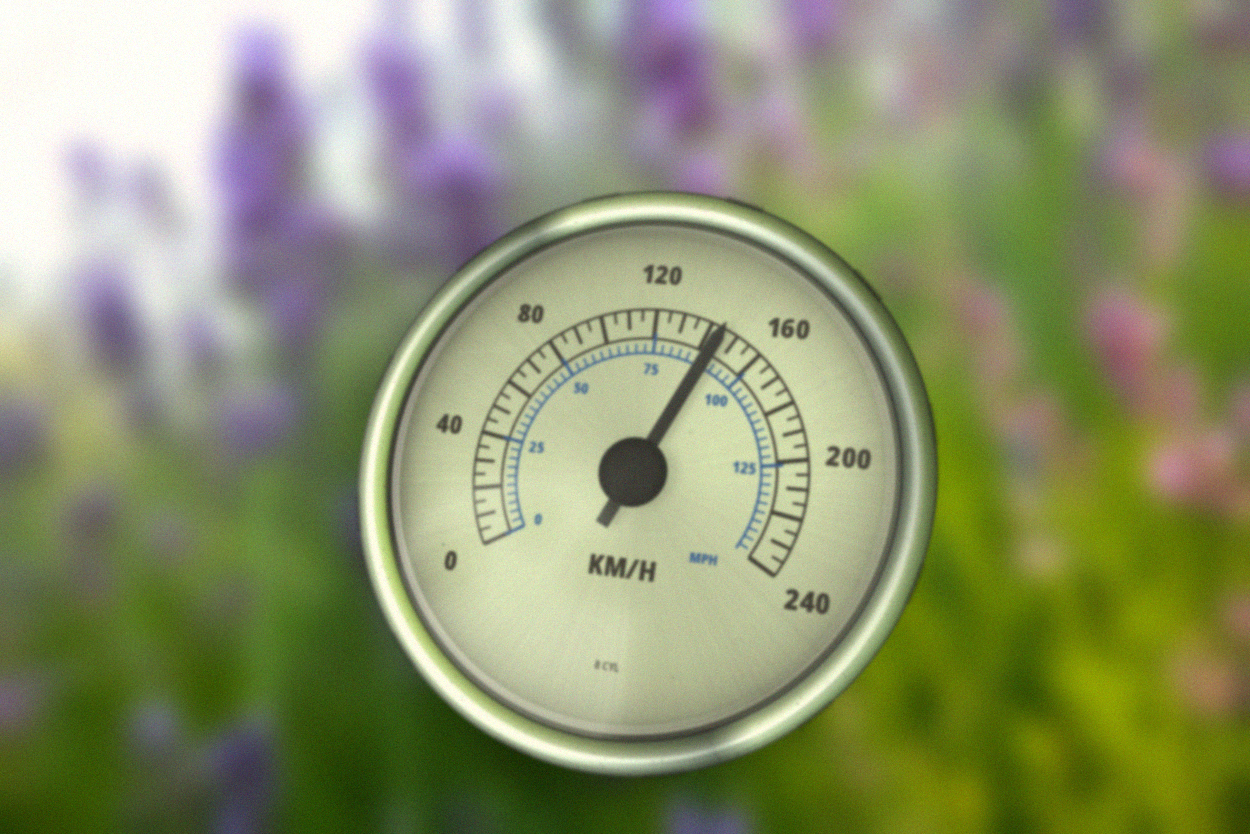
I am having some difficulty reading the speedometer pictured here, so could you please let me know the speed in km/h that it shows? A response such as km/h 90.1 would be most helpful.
km/h 145
